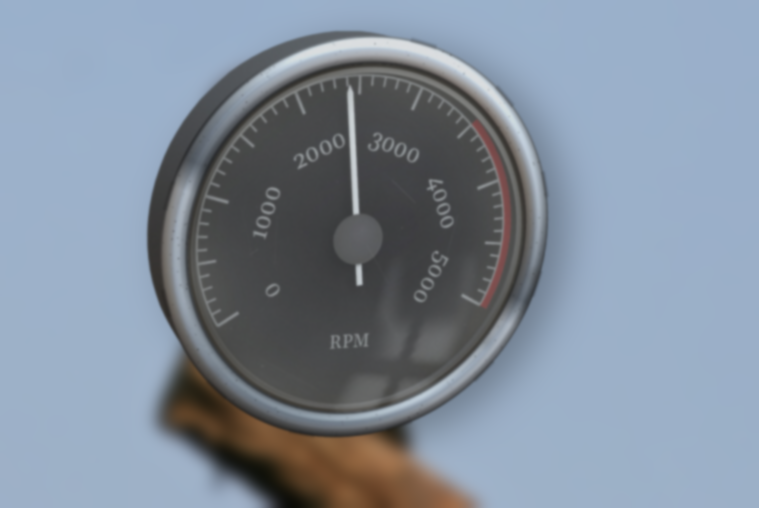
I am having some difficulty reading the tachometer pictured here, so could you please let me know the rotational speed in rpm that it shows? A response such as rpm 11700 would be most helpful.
rpm 2400
